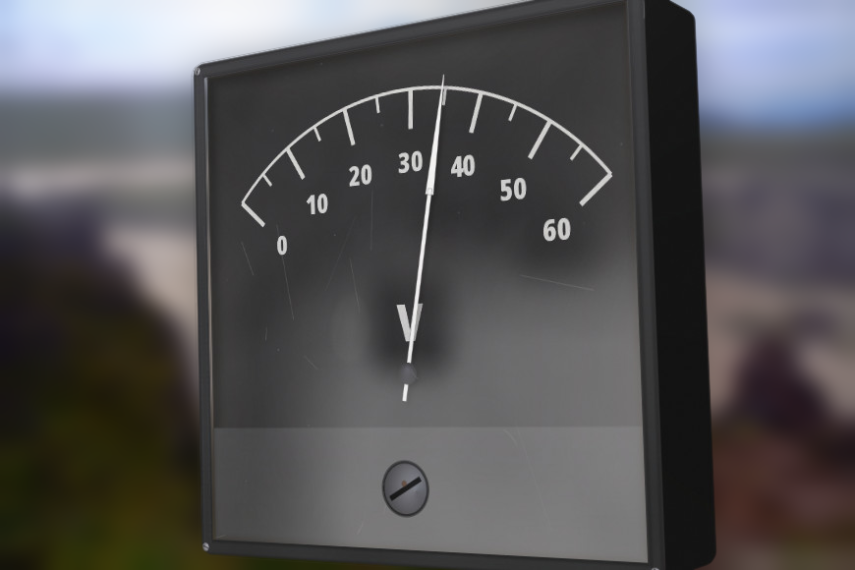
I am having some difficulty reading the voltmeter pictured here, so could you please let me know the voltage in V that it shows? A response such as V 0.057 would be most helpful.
V 35
